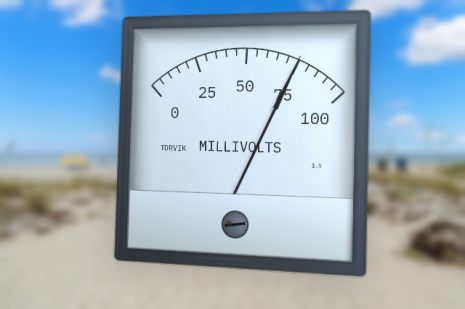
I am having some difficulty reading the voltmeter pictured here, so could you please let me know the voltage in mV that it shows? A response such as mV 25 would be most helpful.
mV 75
